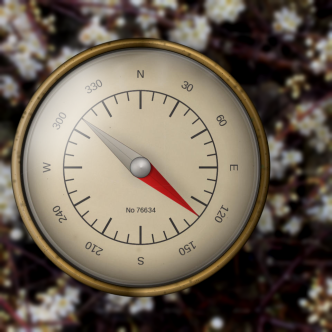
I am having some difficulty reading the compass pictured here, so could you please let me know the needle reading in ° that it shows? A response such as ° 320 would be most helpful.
° 130
